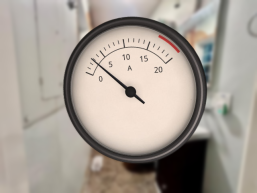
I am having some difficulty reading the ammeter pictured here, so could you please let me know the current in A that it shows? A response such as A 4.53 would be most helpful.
A 3
